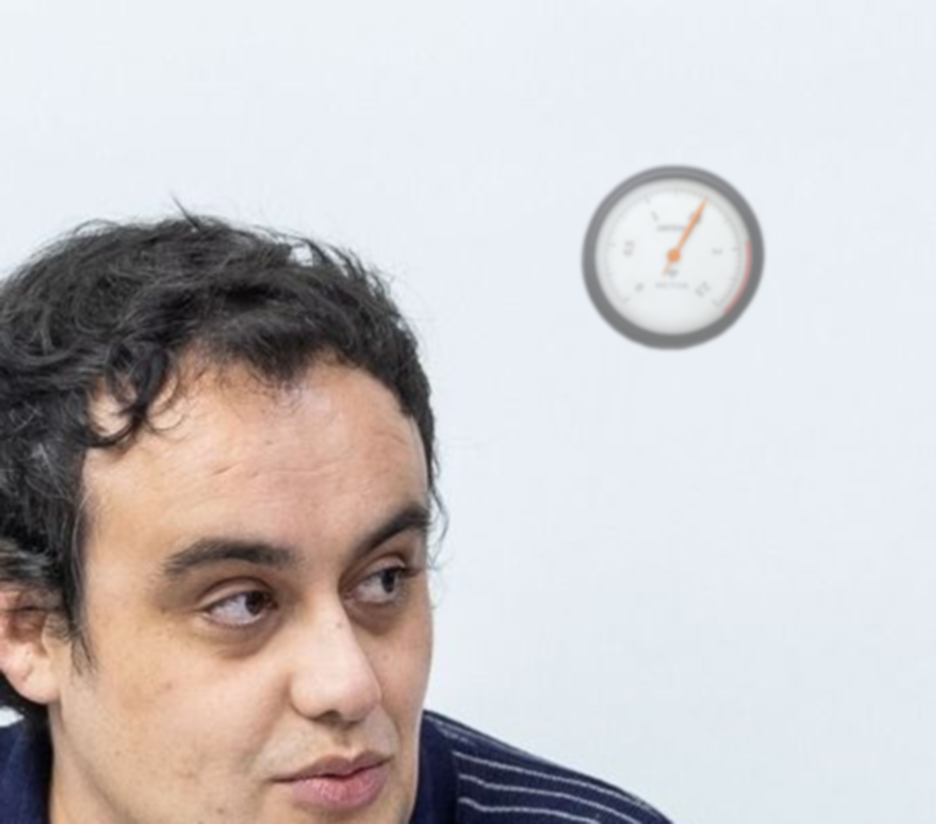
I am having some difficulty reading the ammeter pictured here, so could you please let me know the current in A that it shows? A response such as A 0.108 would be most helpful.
A 1.5
